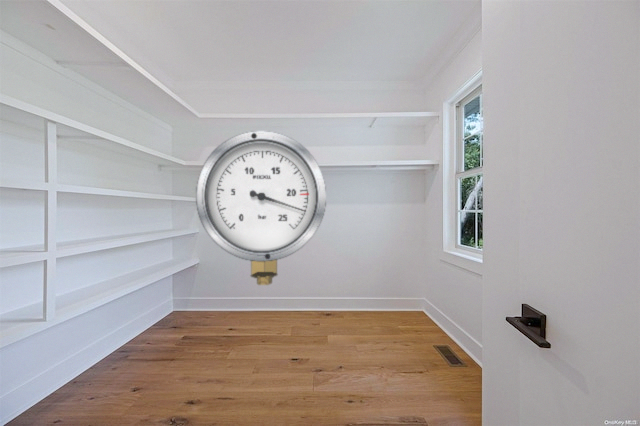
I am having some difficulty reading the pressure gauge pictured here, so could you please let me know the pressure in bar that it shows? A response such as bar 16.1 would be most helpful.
bar 22.5
